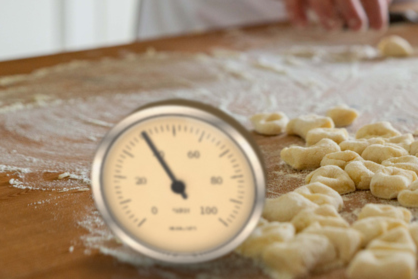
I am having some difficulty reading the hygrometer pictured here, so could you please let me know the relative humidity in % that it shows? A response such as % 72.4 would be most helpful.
% 40
